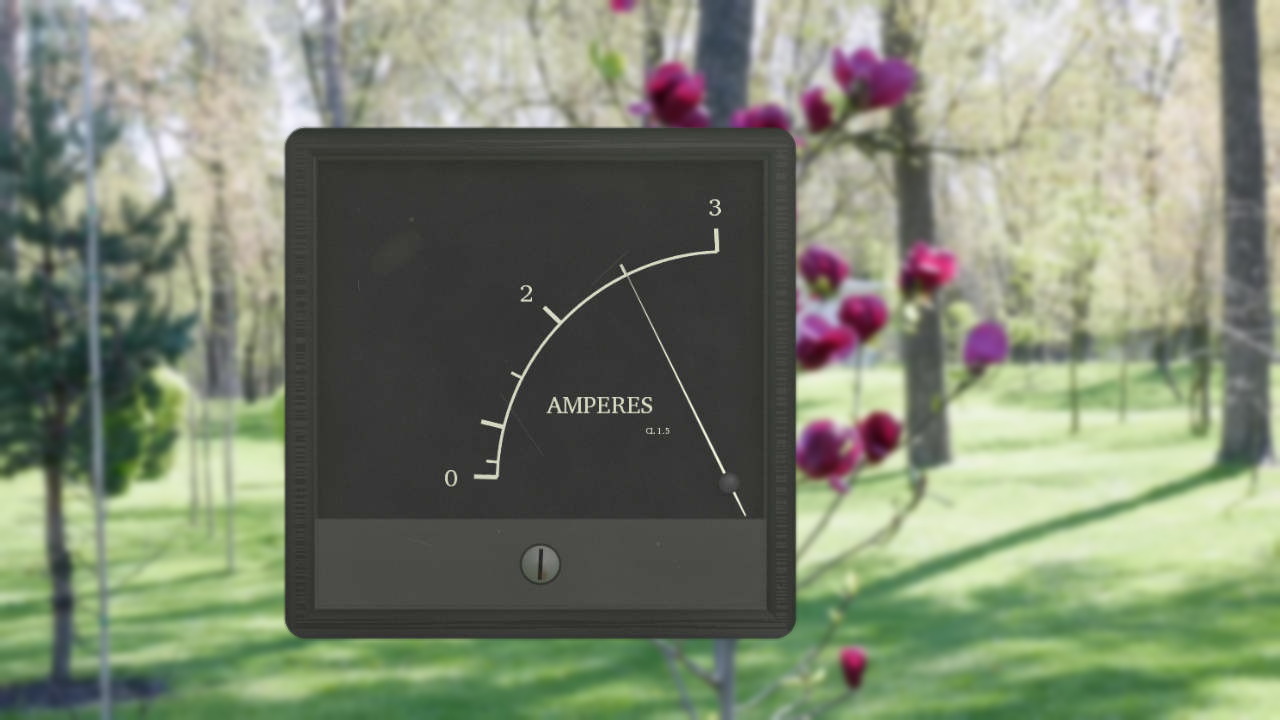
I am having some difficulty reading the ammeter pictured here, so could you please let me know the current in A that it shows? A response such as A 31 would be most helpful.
A 2.5
